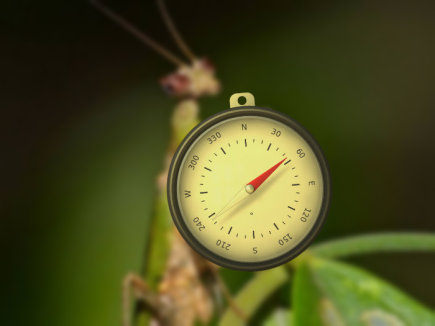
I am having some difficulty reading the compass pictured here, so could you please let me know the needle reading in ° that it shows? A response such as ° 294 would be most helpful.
° 55
